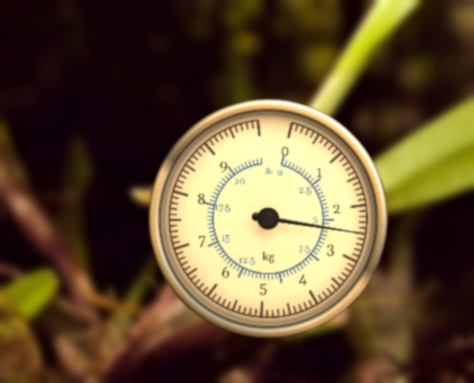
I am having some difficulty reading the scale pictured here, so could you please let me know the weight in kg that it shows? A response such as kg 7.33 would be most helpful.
kg 2.5
